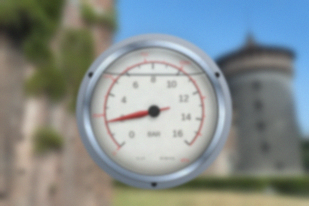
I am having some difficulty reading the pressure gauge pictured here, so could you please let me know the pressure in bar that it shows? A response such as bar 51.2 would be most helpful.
bar 2
